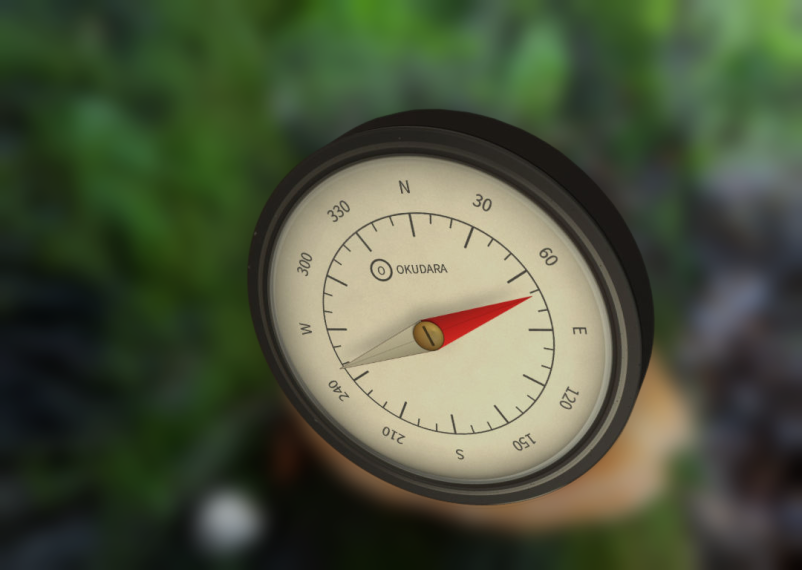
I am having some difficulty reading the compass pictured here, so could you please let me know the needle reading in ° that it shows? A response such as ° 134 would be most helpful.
° 70
